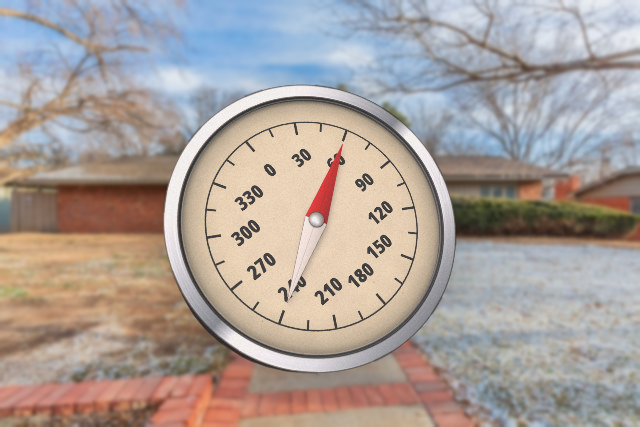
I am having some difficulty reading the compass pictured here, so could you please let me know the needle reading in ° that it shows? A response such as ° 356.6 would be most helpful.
° 60
